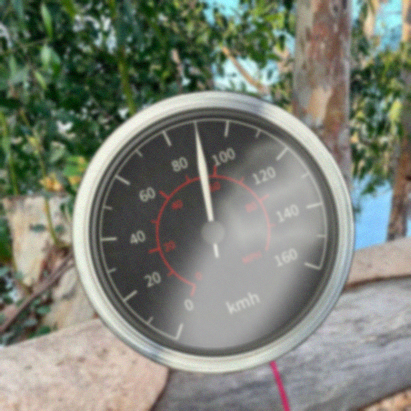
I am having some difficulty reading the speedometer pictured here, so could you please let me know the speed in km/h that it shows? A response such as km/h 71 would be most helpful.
km/h 90
